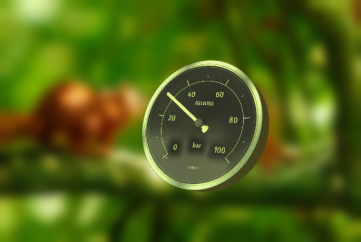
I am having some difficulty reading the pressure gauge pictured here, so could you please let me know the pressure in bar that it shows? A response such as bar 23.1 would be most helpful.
bar 30
